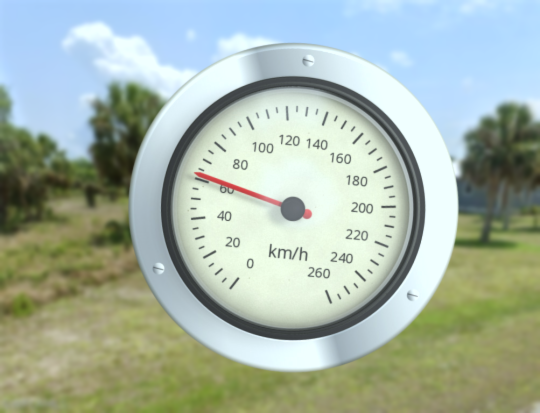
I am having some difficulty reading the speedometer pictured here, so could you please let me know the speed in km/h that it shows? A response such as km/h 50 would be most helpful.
km/h 62.5
